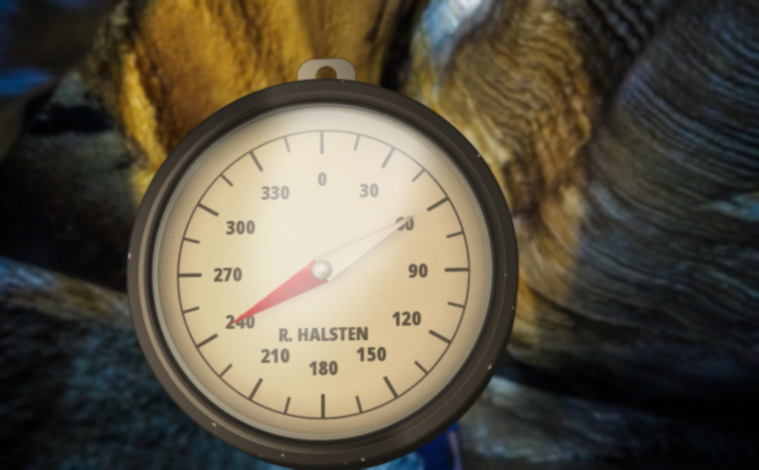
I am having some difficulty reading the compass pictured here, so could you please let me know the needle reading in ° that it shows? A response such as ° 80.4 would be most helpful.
° 240
